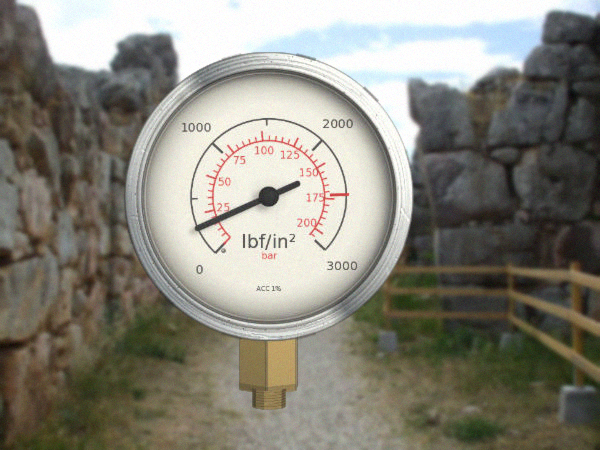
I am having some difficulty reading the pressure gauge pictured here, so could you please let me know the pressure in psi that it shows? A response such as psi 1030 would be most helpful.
psi 250
